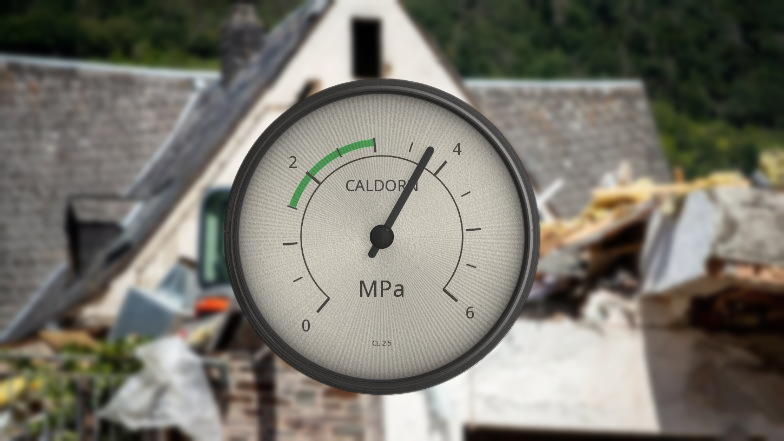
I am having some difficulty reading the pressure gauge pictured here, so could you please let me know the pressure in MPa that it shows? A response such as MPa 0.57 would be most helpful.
MPa 3.75
